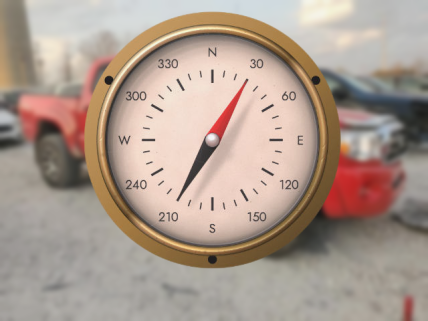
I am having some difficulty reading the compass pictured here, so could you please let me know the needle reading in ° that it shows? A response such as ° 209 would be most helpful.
° 30
